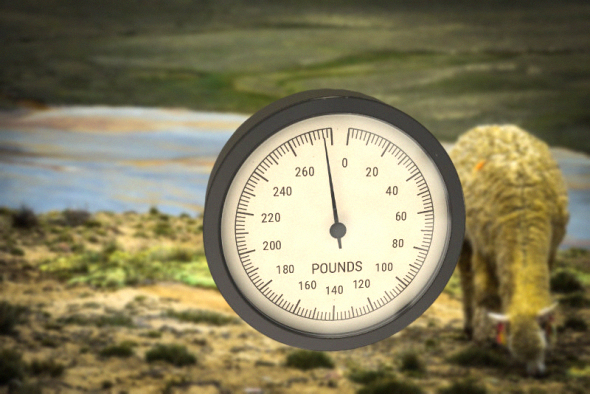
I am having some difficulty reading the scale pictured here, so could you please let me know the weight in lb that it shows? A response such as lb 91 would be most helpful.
lb 276
